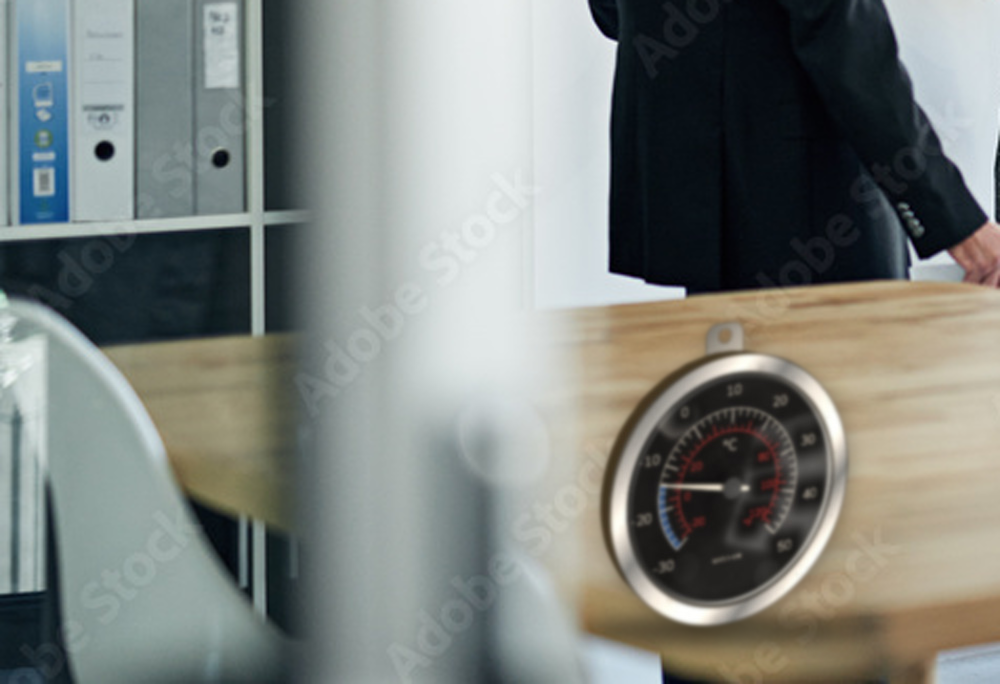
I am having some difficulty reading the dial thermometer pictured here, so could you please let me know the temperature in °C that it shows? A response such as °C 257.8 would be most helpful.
°C -14
